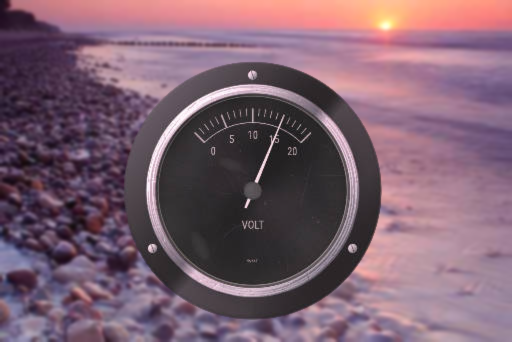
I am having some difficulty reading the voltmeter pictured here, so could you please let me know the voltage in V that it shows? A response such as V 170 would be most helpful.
V 15
